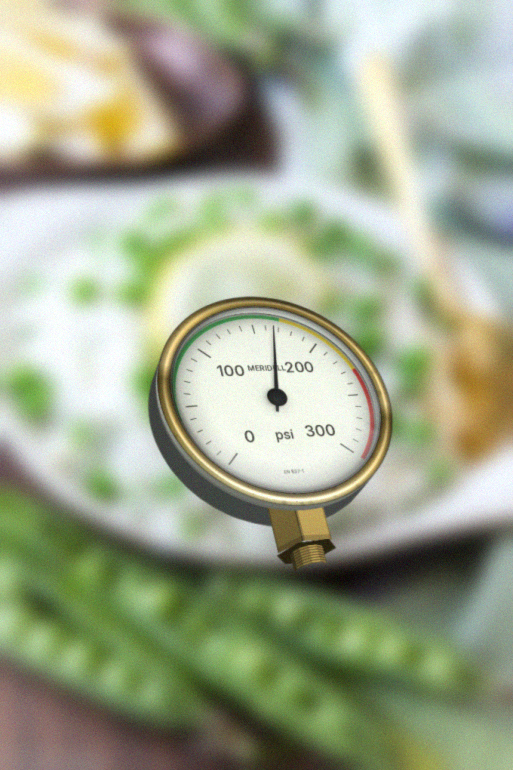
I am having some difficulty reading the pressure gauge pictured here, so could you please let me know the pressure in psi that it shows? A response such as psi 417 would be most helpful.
psi 165
